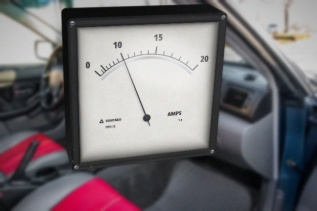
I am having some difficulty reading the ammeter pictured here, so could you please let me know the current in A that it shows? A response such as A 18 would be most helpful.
A 10
